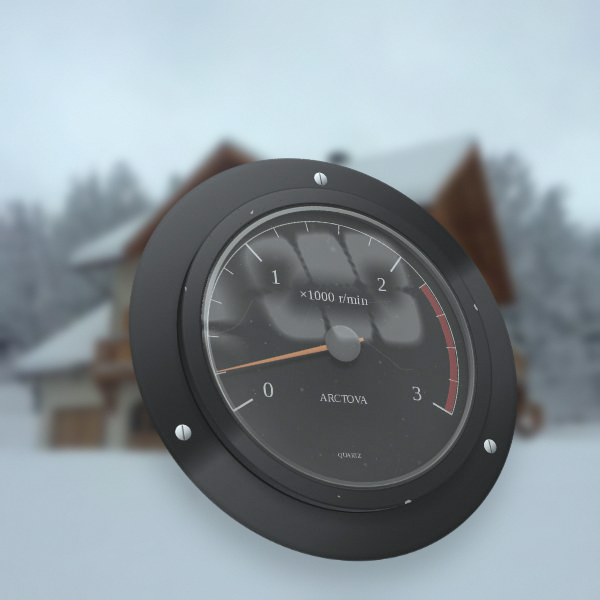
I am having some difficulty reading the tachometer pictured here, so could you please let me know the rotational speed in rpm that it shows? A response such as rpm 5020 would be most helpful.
rpm 200
